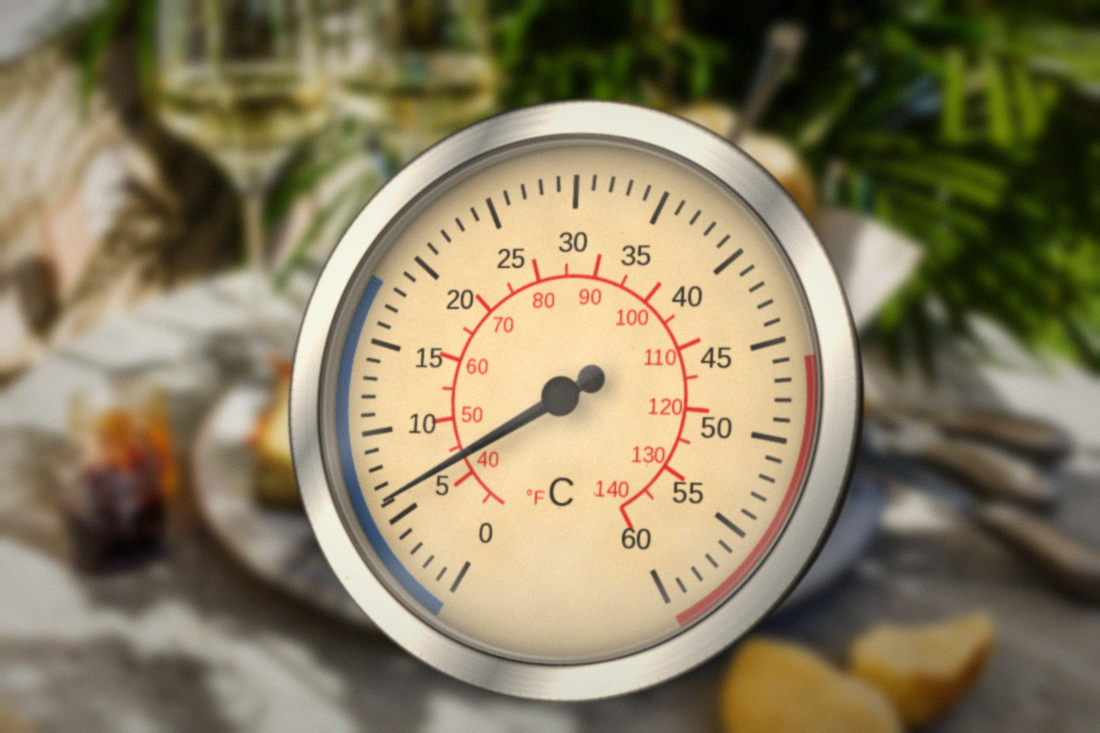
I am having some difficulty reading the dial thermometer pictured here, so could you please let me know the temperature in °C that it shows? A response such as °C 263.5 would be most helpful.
°C 6
